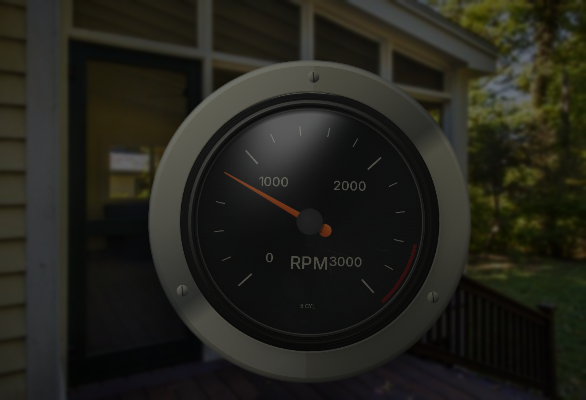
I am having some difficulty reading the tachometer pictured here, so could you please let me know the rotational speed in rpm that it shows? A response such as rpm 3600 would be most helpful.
rpm 800
